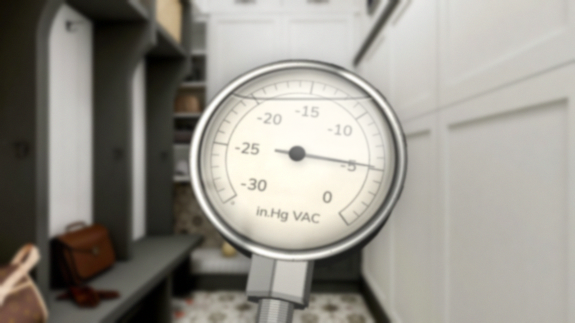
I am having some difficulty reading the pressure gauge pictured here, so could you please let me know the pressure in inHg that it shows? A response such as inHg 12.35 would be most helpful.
inHg -5
